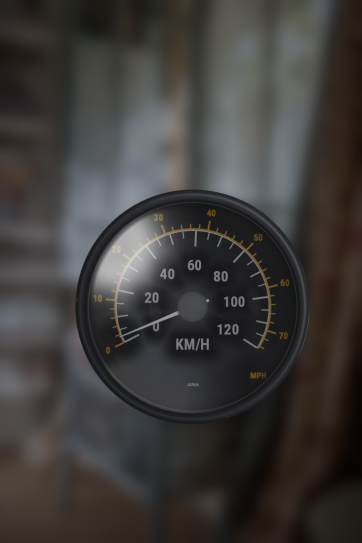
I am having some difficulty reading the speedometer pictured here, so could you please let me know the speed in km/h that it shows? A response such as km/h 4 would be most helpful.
km/h 2.5
